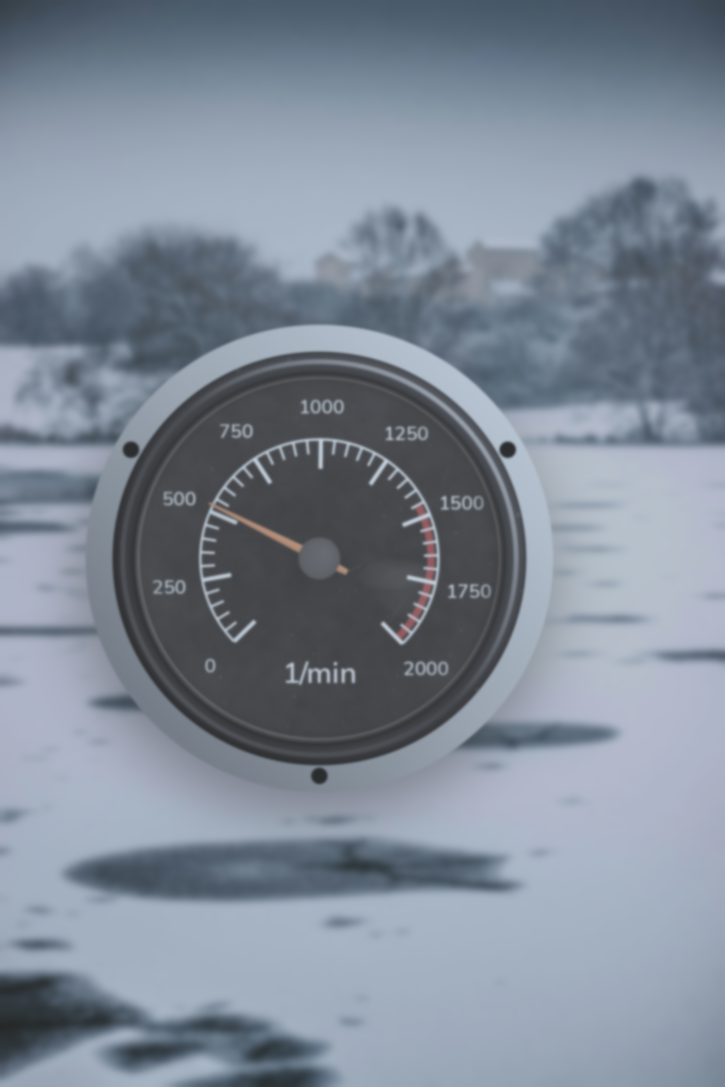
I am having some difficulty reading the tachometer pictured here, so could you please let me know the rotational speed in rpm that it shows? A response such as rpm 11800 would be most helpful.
rpm 525
